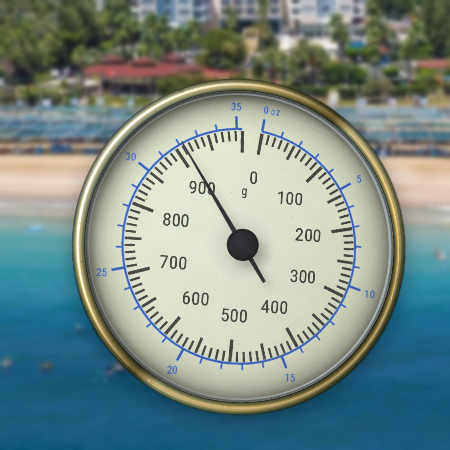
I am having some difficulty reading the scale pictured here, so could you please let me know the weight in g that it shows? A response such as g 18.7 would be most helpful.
g 910
